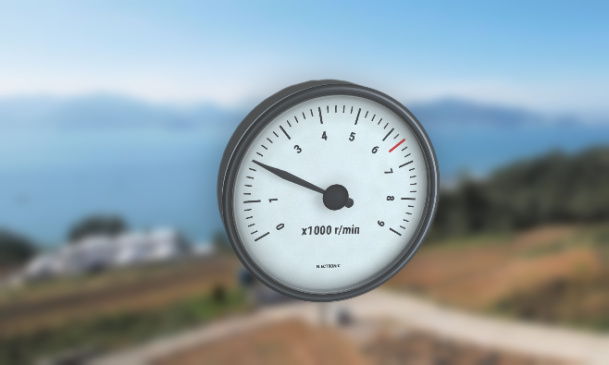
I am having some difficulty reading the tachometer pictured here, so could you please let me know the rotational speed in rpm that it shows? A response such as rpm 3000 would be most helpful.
rpm 2000
